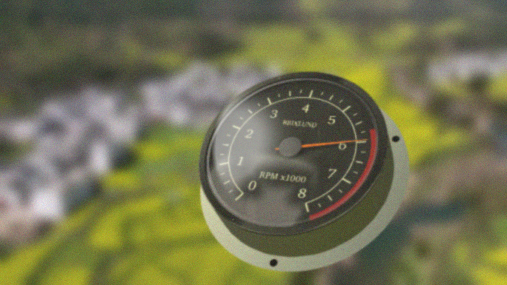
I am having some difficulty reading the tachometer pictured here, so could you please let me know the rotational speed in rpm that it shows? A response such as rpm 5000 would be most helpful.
rpm 6000
